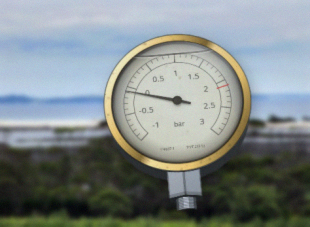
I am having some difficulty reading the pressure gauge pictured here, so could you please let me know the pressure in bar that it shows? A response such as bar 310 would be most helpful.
bar -0.1
